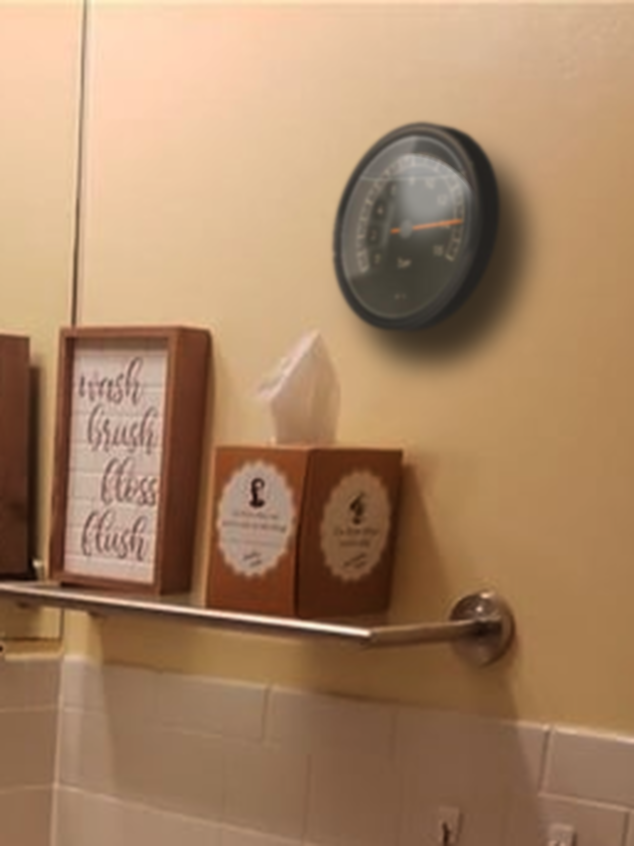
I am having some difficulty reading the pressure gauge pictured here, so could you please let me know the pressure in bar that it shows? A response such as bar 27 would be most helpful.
bar 14
